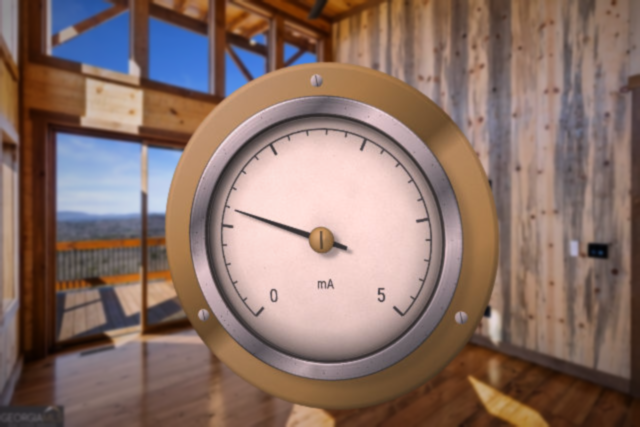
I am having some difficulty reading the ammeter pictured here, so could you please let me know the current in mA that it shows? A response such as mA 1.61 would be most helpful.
mA 1.2
